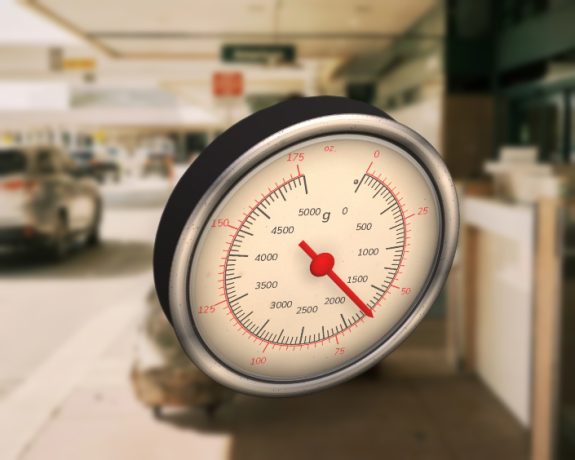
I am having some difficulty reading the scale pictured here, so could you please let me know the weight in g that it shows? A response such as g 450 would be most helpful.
g 1750
